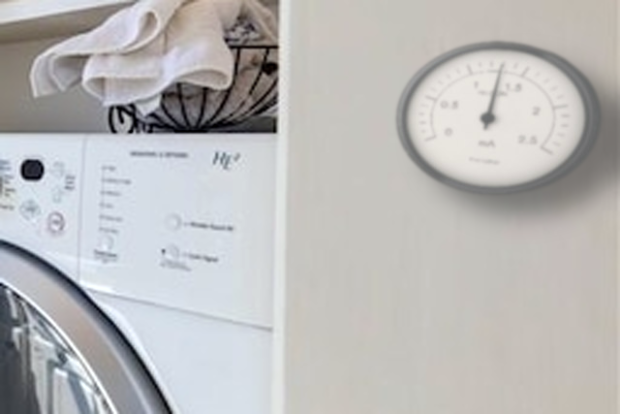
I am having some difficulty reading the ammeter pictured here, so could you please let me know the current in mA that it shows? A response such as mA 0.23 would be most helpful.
mA 1.3
